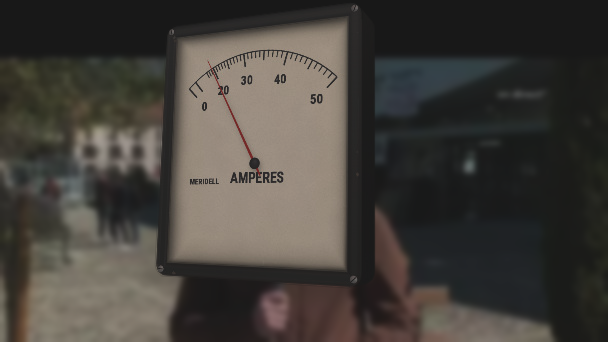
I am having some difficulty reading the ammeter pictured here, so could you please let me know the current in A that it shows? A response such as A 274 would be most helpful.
A 20
